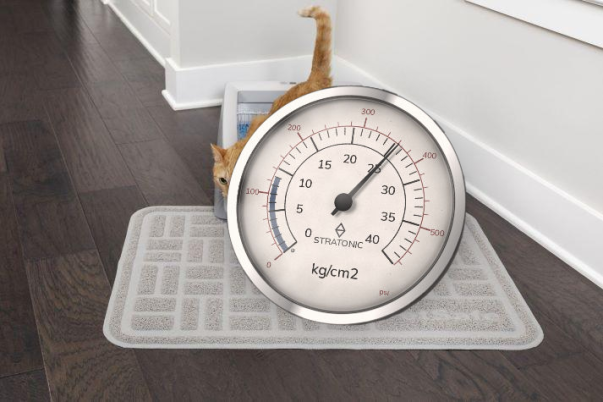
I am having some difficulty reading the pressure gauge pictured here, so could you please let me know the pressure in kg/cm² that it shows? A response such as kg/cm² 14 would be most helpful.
kg/cm² 25.5
